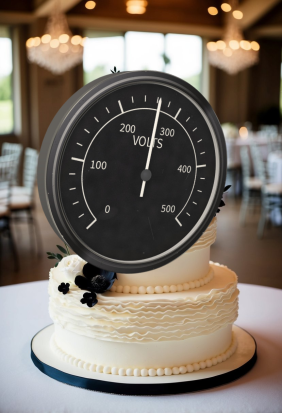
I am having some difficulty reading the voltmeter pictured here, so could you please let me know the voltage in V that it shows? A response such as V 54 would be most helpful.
V 260
